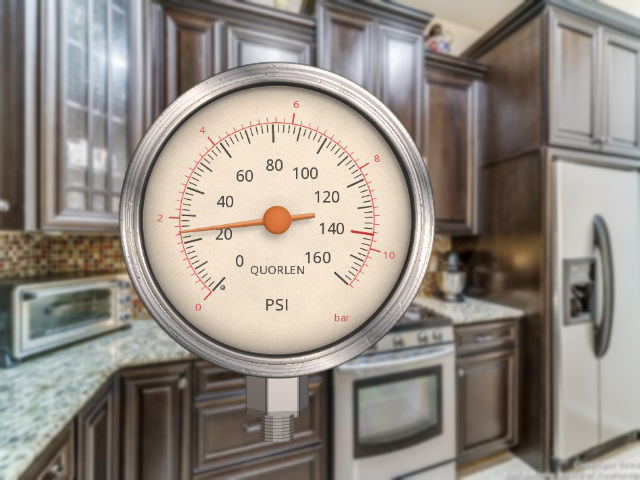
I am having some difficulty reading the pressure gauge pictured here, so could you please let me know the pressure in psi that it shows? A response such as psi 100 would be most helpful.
psi 24
